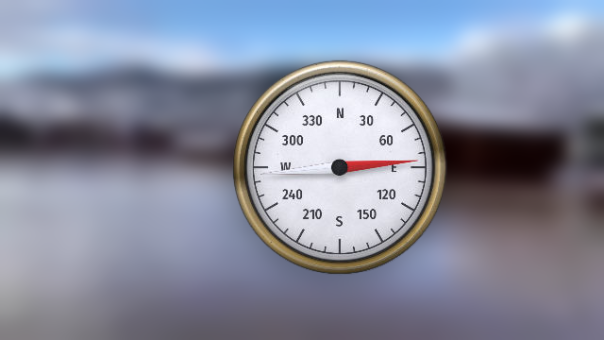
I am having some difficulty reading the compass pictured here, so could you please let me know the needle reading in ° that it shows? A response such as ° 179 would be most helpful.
° 85
